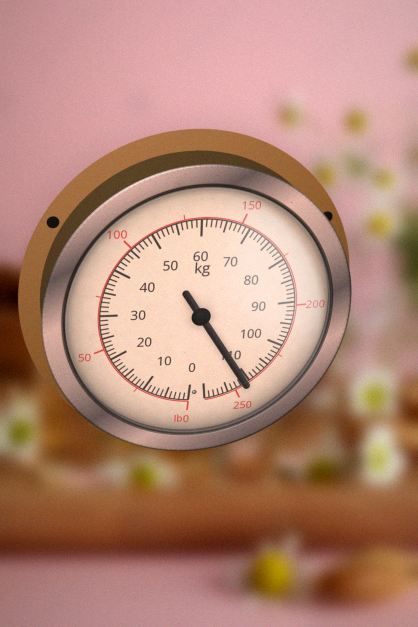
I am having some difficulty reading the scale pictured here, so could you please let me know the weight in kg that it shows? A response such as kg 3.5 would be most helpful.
kg 111
